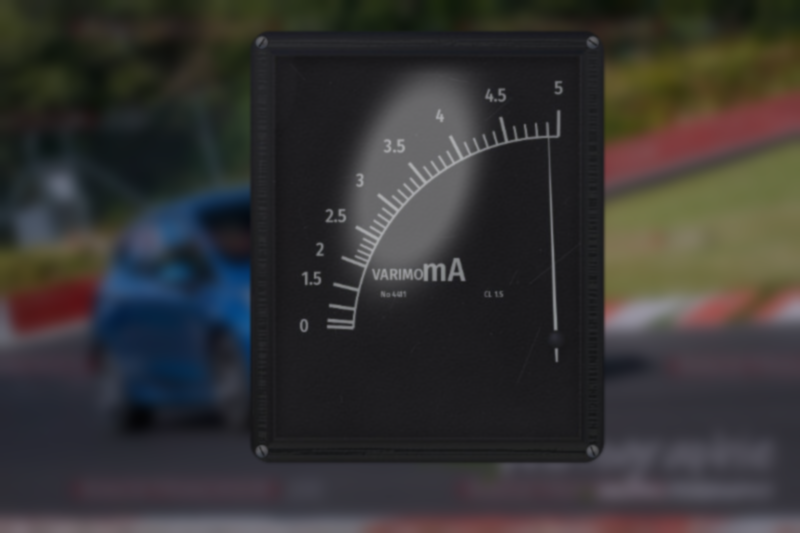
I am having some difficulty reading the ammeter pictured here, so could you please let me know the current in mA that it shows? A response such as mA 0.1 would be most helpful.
mA 4.9
